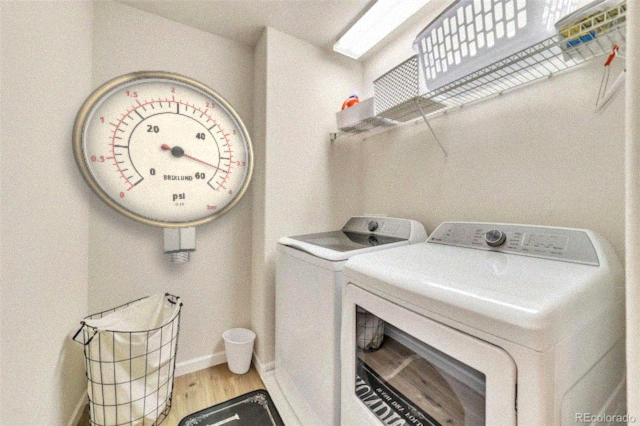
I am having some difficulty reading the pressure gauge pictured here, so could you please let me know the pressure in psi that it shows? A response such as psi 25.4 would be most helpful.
psi 54
